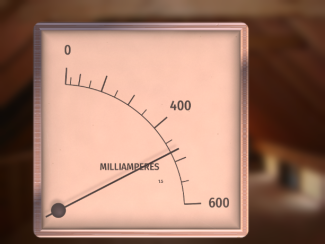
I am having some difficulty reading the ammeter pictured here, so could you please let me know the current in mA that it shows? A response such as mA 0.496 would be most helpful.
mA 475
